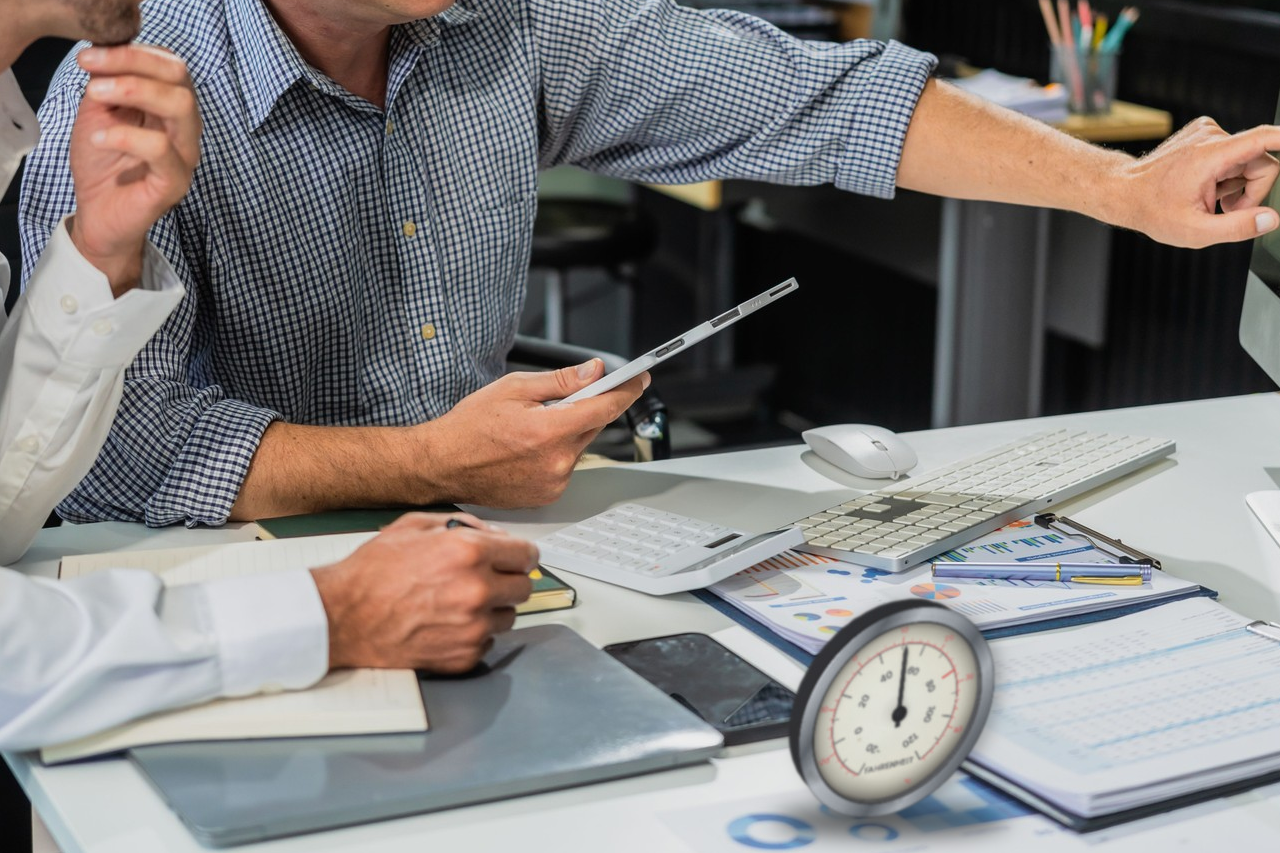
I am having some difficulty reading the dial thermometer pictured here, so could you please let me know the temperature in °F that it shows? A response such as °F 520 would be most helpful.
°F 50
